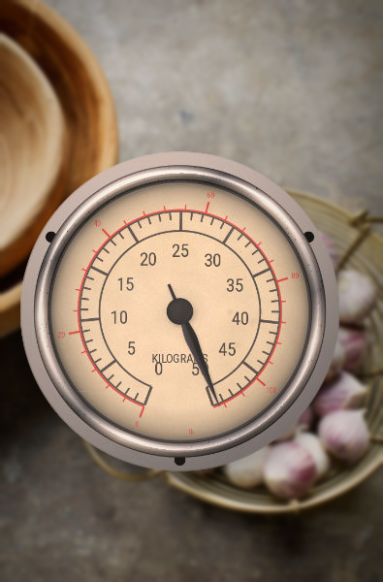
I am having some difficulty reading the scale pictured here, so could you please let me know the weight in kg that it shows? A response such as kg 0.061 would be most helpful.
kg 49.5
